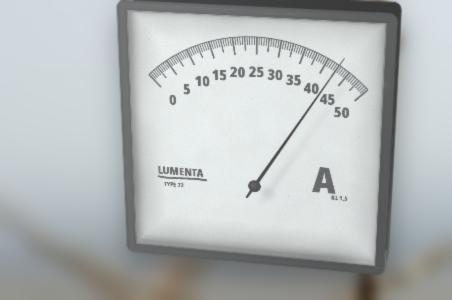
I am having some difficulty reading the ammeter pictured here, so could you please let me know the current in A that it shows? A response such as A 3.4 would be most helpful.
A 42.5
